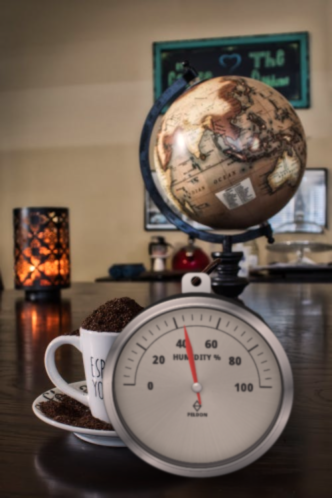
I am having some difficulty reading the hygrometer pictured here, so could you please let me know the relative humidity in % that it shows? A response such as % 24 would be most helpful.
% 44
